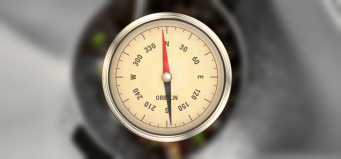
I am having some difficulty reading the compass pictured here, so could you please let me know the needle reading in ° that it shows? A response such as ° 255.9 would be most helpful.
° 355
